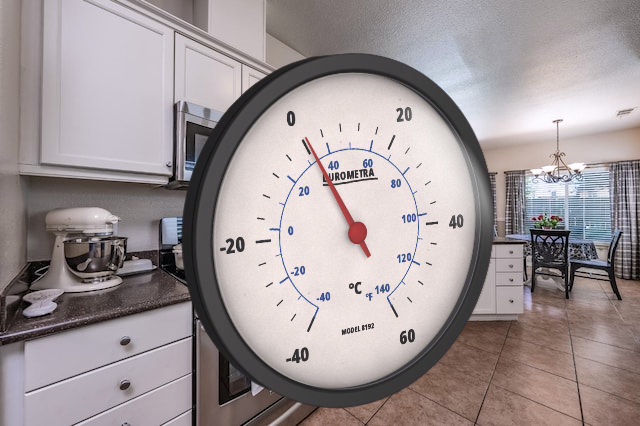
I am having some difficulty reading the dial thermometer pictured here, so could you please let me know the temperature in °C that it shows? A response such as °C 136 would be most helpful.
°C 0
